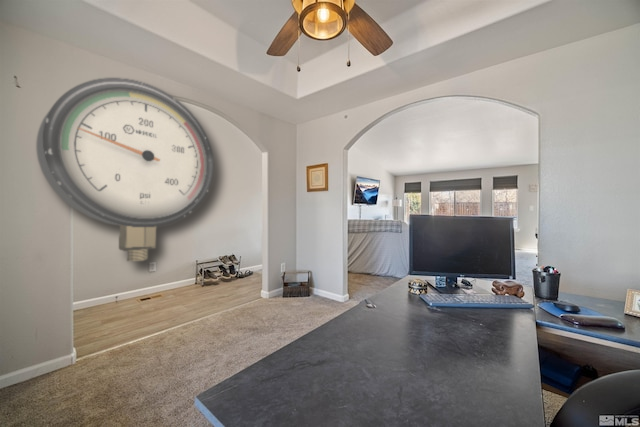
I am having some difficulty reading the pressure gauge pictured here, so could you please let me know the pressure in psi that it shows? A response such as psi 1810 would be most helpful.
psi 90
